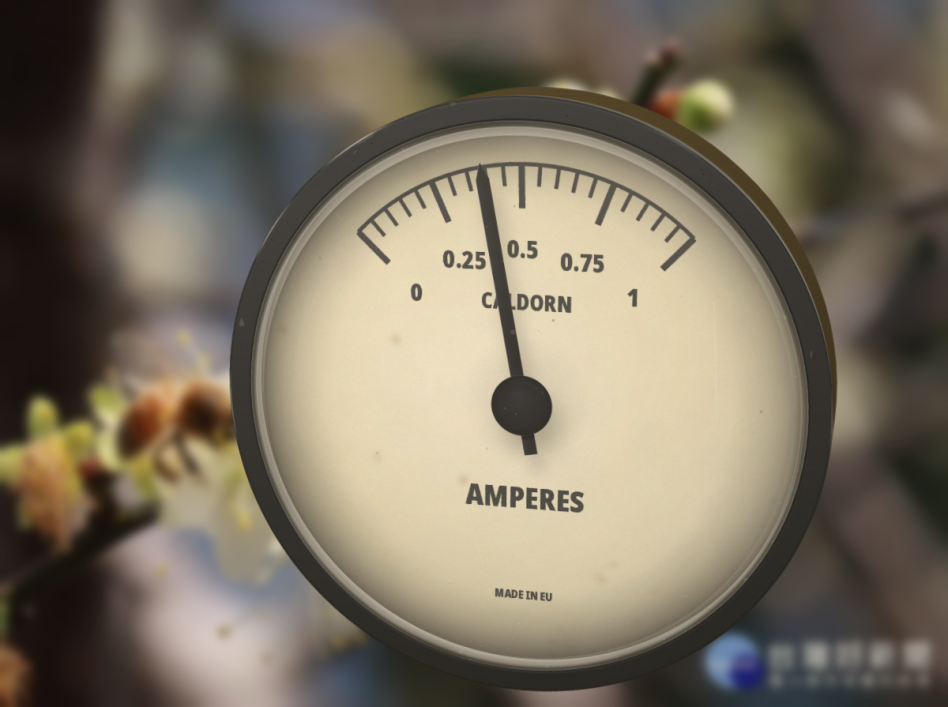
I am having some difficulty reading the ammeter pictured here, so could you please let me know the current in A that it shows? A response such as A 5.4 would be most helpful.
A 0.4
